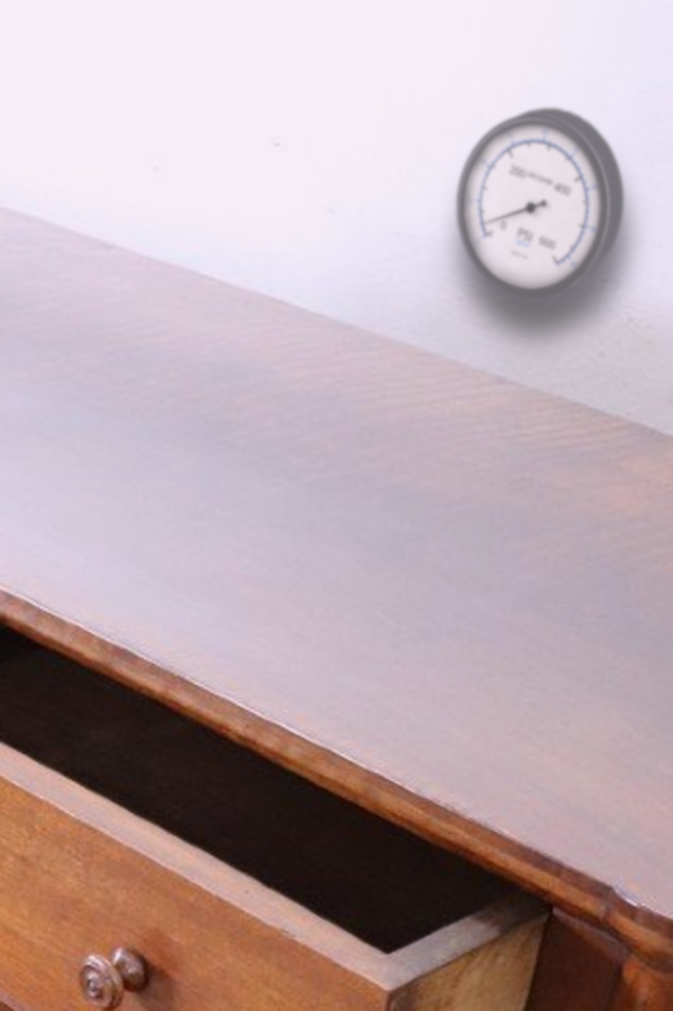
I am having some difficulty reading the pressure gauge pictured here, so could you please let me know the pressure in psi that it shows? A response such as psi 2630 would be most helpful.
psi 25
